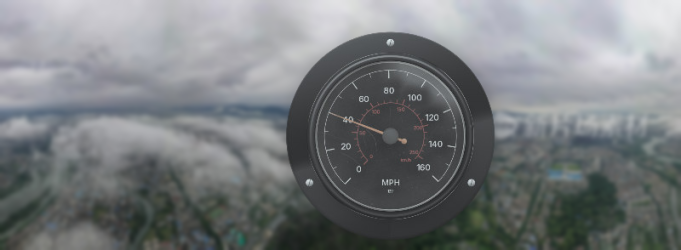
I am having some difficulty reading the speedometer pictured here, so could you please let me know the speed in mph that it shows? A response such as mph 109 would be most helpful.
mph 40
